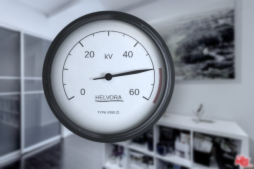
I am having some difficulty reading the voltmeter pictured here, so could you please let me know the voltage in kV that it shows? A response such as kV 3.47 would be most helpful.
kV 50
